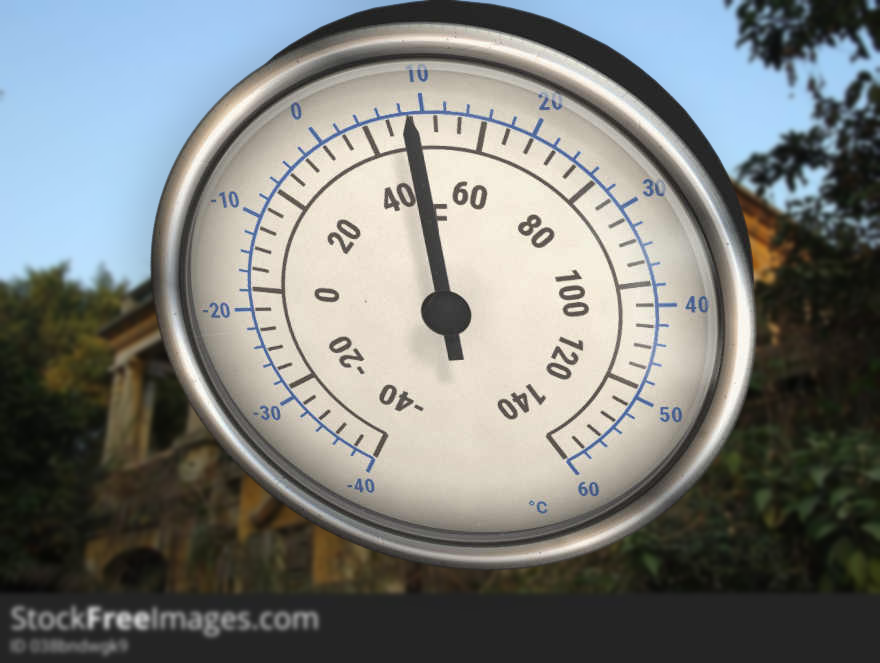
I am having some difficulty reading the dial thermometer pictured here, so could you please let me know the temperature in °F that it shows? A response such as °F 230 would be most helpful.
°F 48
